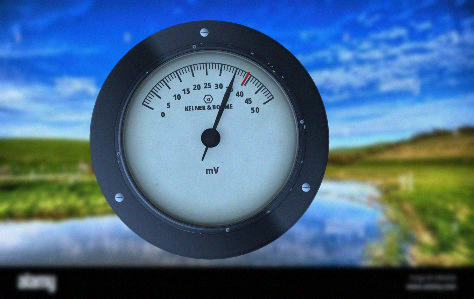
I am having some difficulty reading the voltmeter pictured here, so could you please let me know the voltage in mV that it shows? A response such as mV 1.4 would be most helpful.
mV 35
